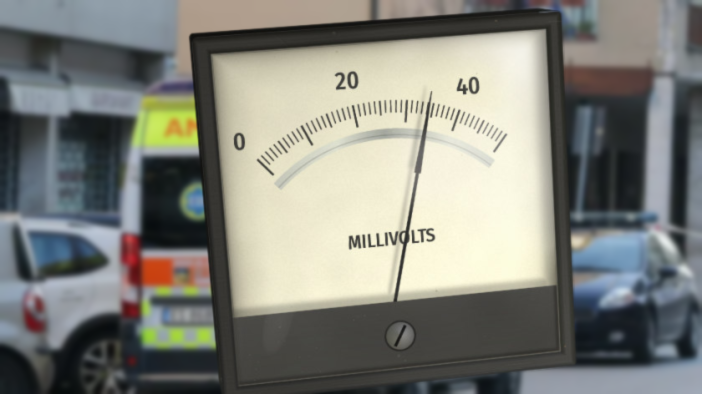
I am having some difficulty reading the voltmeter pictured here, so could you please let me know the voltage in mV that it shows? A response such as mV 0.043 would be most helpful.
mV 34
